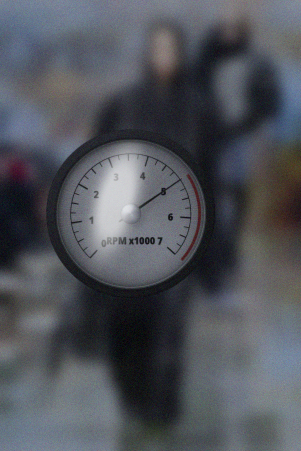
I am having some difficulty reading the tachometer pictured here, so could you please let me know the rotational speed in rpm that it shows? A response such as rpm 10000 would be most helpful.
rpm 5000
